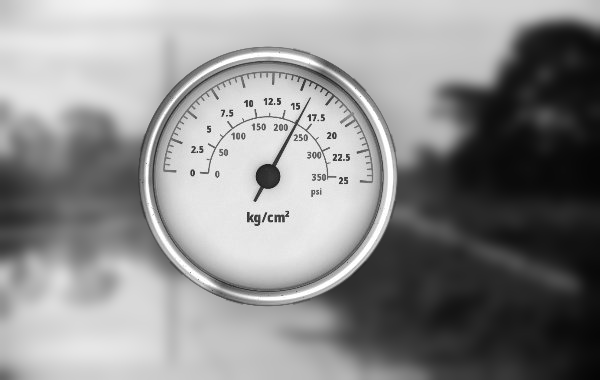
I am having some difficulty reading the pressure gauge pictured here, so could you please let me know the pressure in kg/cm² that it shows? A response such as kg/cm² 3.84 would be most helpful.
kg/cm² 16
